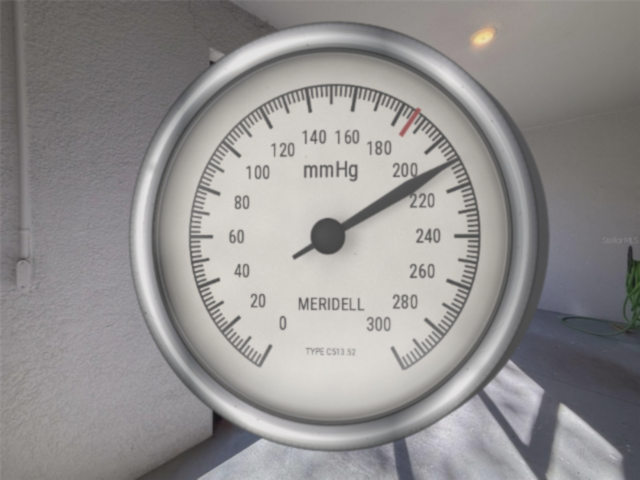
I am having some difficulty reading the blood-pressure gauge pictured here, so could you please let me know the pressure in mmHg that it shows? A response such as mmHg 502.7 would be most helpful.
mmHg 210
